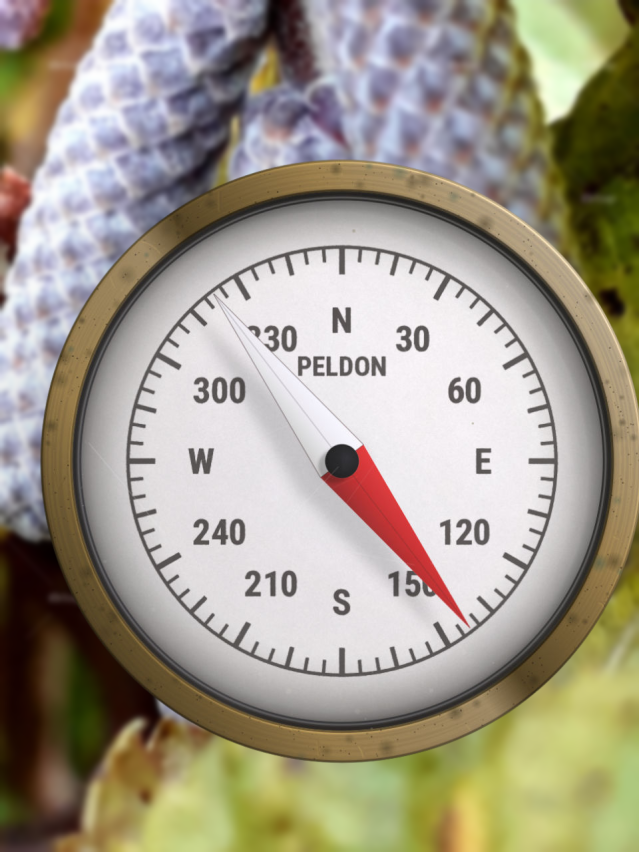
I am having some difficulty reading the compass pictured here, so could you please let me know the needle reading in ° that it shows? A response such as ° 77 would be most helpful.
° 142.5
